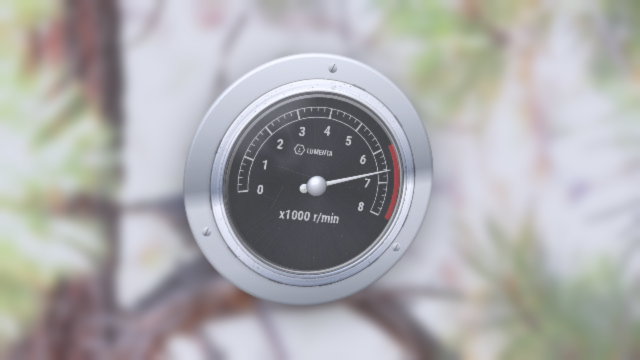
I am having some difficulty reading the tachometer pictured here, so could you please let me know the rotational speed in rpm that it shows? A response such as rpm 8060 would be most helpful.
rpm 6600
